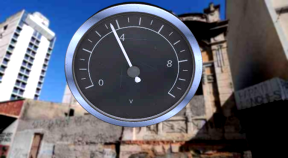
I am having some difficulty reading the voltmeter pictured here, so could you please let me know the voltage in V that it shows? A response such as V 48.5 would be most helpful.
V 3.75
